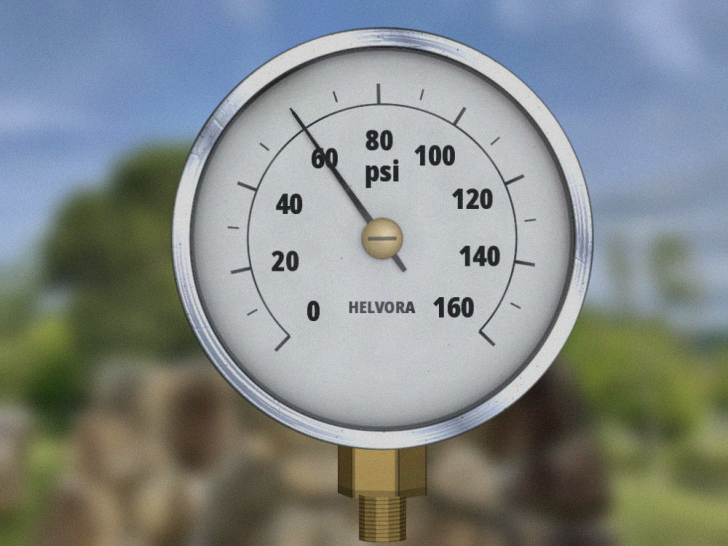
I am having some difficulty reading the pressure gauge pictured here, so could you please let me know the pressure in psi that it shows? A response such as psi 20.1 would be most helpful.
psi 60
